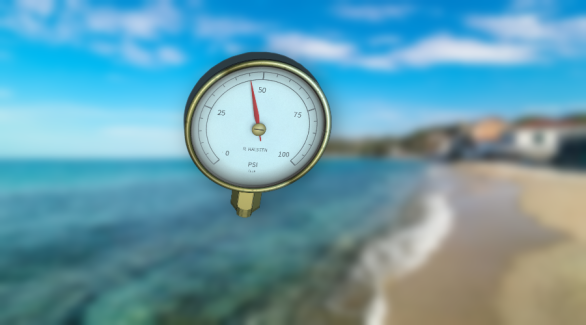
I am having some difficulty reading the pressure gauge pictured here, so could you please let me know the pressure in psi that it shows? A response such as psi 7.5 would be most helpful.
psi 45
